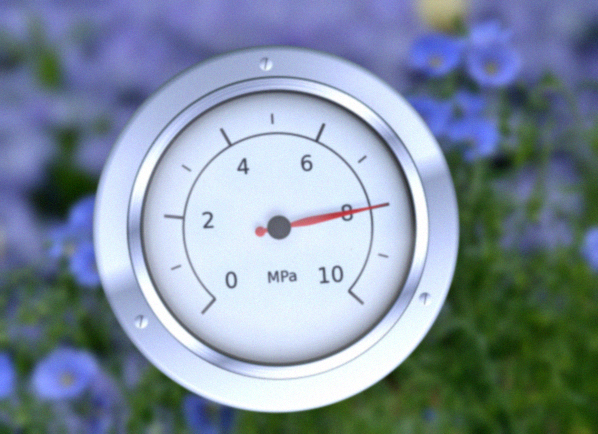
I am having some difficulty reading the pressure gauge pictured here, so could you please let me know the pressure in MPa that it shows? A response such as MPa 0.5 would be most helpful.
MPa 8
